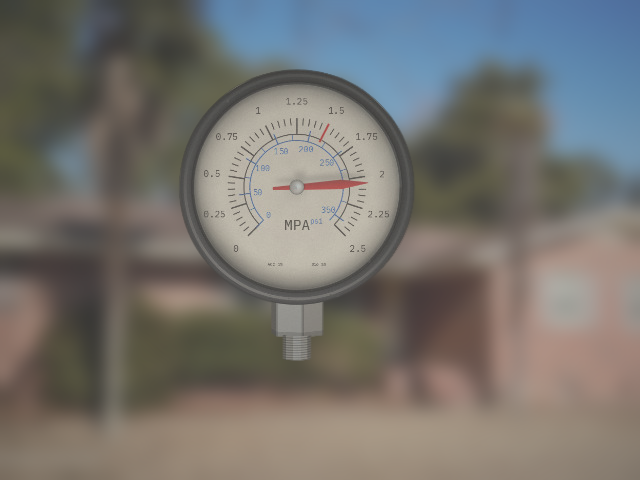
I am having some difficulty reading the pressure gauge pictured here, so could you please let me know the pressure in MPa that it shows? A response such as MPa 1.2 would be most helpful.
MPa 2.05
